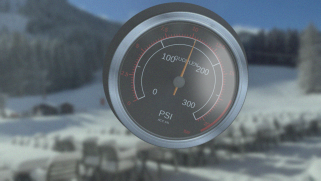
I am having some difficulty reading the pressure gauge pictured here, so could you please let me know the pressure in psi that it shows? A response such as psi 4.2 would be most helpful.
psi 150
